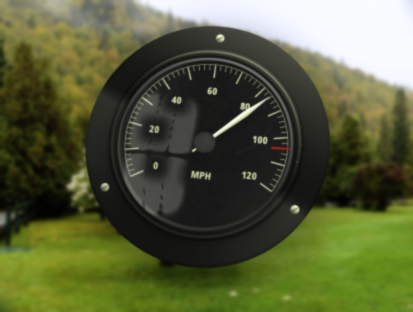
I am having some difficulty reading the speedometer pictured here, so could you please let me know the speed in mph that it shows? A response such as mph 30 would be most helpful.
mph 84
